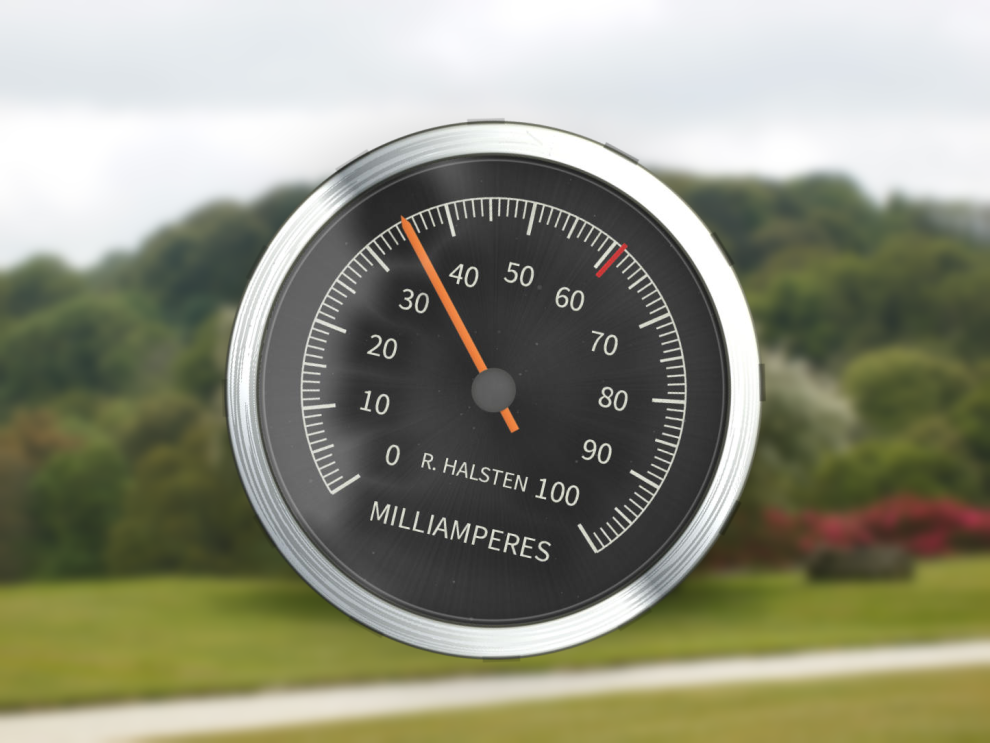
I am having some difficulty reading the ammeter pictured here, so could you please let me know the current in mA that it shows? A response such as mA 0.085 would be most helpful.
mA 35
